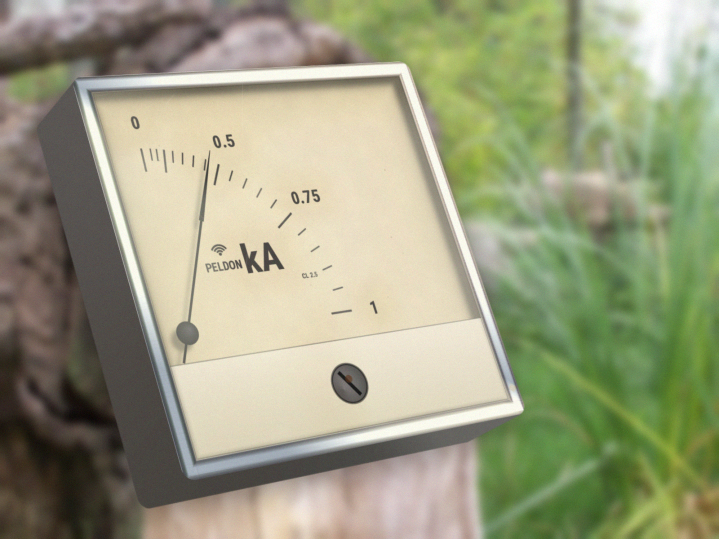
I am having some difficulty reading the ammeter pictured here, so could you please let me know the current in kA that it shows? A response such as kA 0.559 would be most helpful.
kA 0.45
